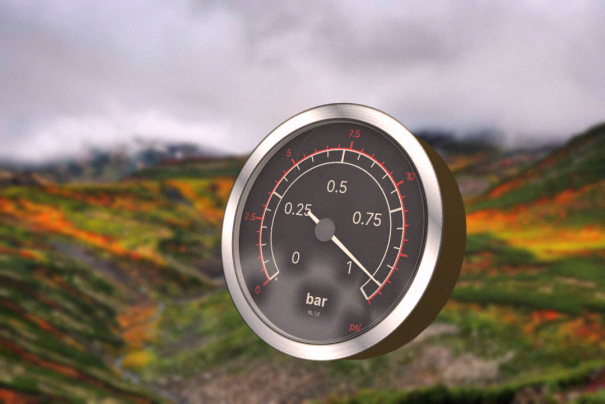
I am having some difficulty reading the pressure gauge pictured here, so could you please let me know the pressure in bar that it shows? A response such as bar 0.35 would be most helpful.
bar 0.95
